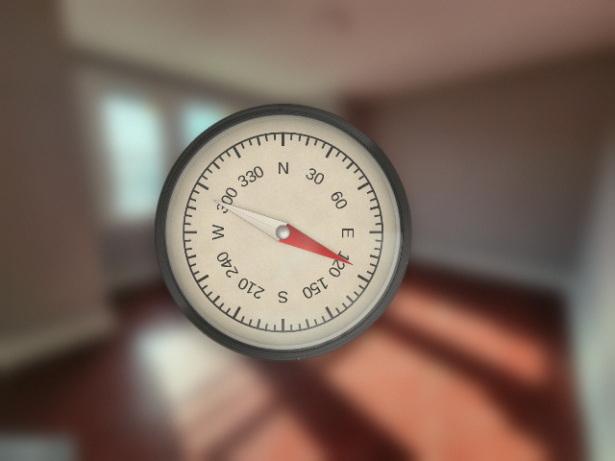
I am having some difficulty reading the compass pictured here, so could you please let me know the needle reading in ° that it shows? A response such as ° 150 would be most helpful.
° 115
